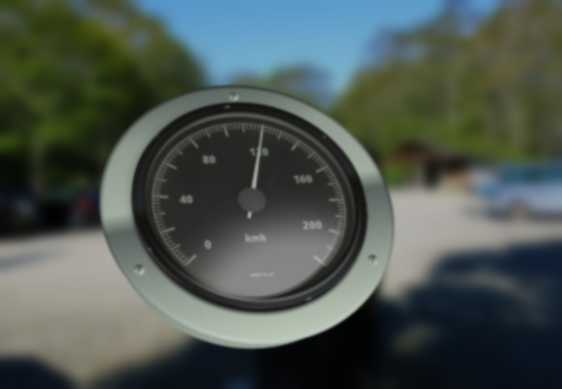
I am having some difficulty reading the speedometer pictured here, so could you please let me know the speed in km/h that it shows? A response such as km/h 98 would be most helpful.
km/h 120
